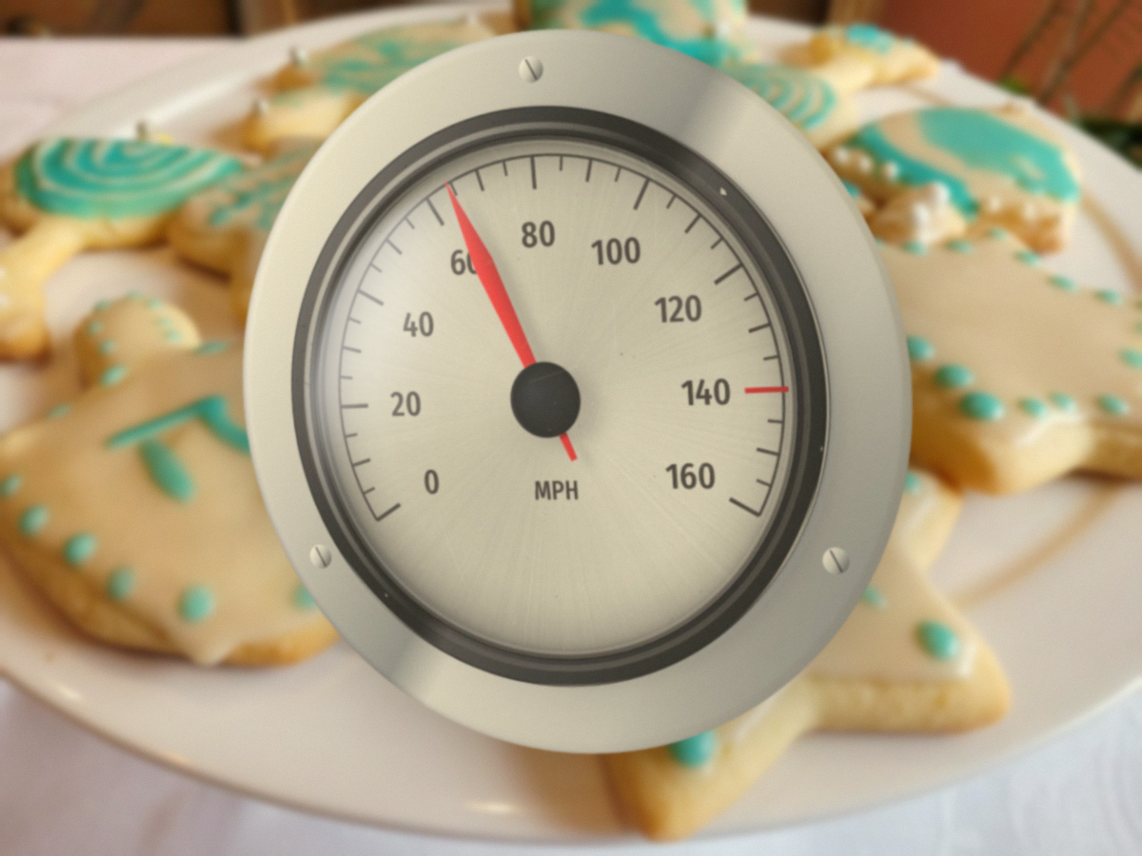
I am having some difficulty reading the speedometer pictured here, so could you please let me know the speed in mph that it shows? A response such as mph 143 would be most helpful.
mph 65
